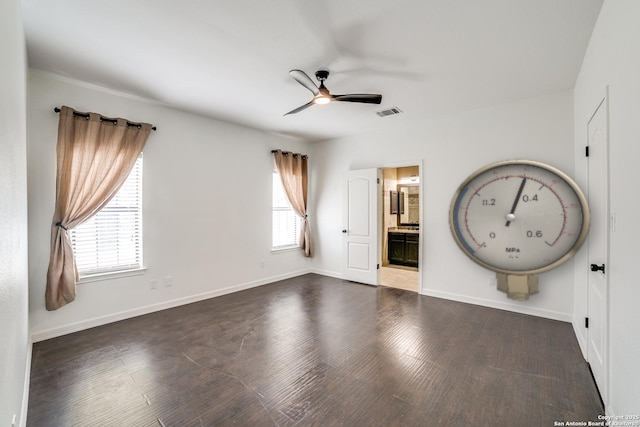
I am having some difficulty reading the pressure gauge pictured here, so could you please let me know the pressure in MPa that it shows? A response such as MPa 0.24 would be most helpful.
MPa 0.35
